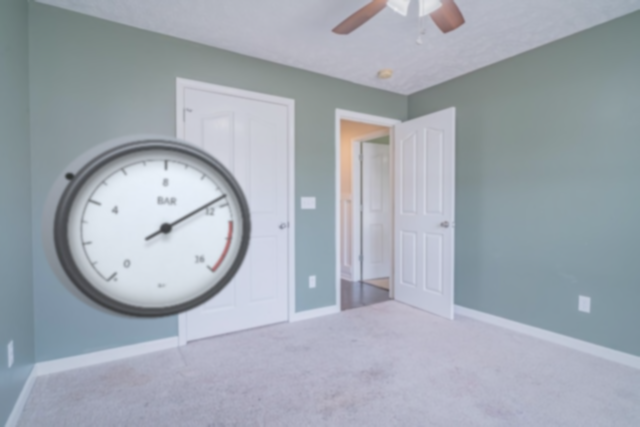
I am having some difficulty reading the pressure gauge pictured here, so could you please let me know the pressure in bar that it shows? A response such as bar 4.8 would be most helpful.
bar 11.5
